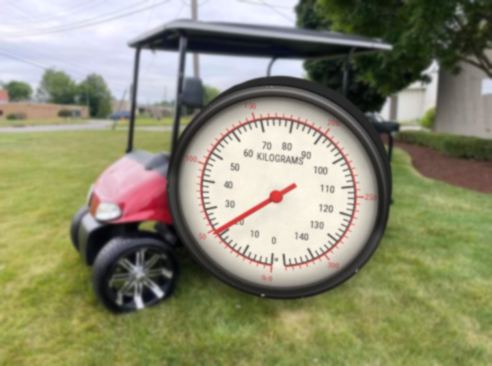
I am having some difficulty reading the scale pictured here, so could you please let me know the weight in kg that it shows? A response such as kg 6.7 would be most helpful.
kg 22
